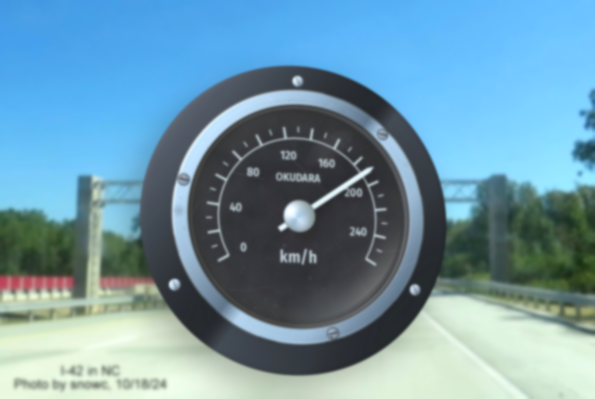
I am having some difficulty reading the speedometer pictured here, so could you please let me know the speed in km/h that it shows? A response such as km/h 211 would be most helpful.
km/h 190
